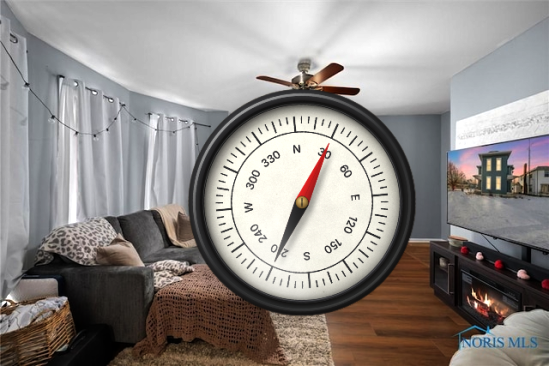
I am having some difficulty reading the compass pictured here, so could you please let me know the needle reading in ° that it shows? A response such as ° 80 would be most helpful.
° 30
